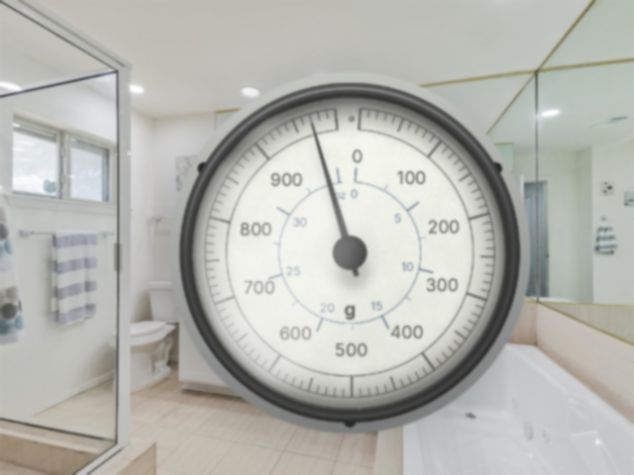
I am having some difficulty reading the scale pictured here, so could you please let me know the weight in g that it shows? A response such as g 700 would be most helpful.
g 970
